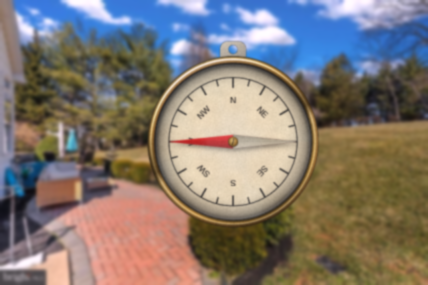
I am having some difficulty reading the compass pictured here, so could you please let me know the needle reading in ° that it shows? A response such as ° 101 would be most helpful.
° 270
